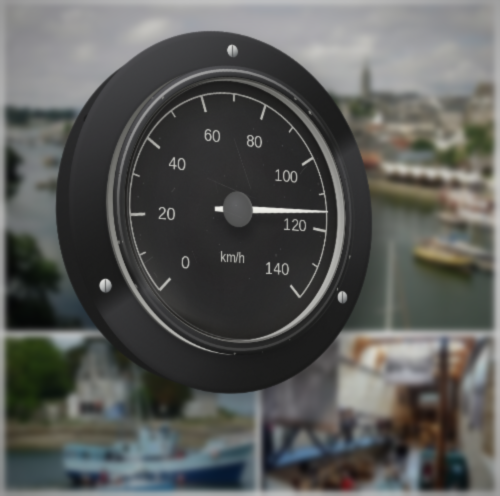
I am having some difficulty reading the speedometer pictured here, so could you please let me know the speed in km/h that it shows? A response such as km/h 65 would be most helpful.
km/h 115
